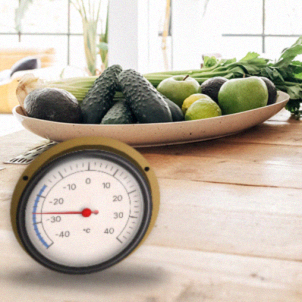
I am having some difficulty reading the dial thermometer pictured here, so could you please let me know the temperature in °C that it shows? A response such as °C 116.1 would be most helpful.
°C -26
